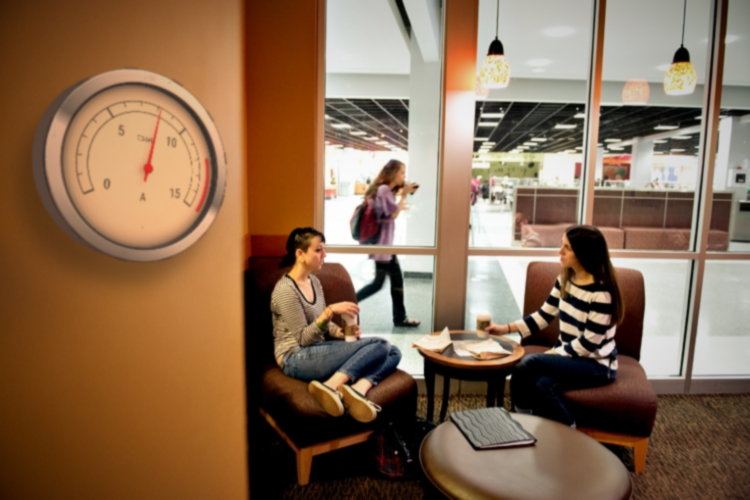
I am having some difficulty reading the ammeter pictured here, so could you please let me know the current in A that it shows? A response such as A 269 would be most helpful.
A 8
